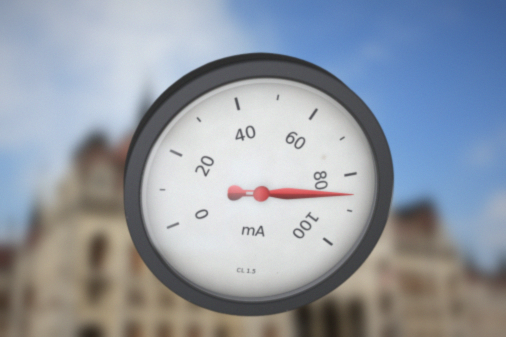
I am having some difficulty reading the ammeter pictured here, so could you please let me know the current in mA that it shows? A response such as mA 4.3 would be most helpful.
mA 85
